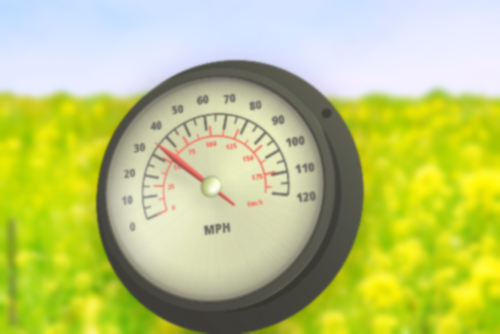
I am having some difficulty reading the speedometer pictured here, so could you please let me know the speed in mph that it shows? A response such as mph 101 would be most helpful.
mph 35
